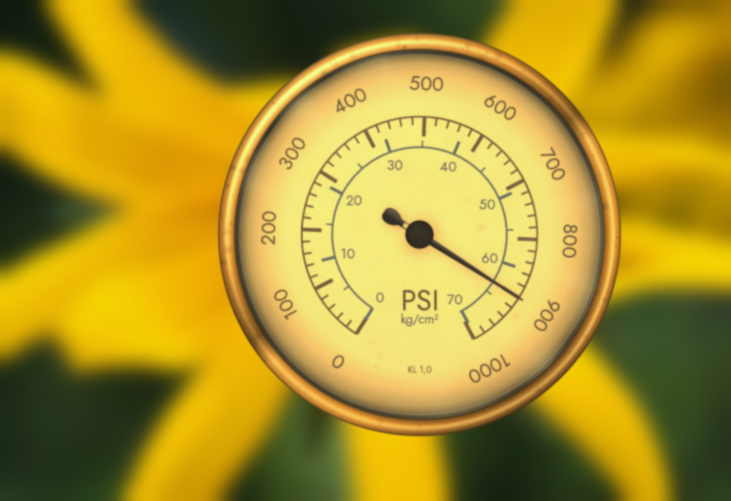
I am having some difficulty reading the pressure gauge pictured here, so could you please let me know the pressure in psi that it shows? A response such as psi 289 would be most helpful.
psi 900
